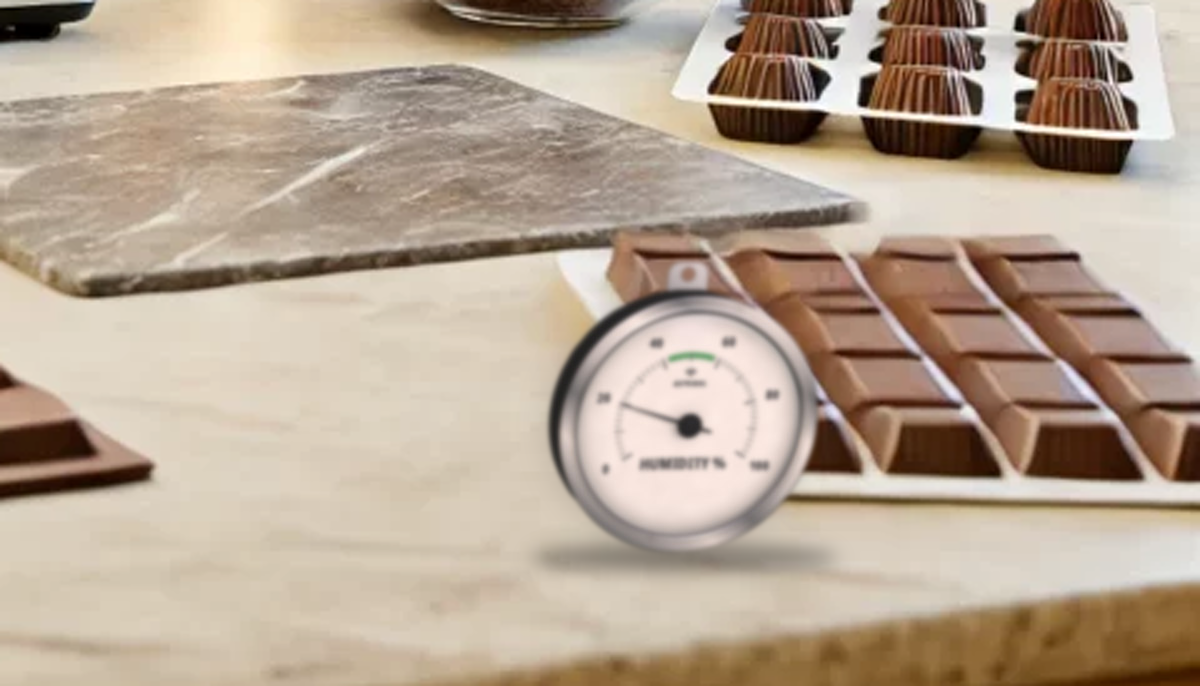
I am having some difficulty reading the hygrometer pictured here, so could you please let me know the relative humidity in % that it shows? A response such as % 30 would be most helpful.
% 20
